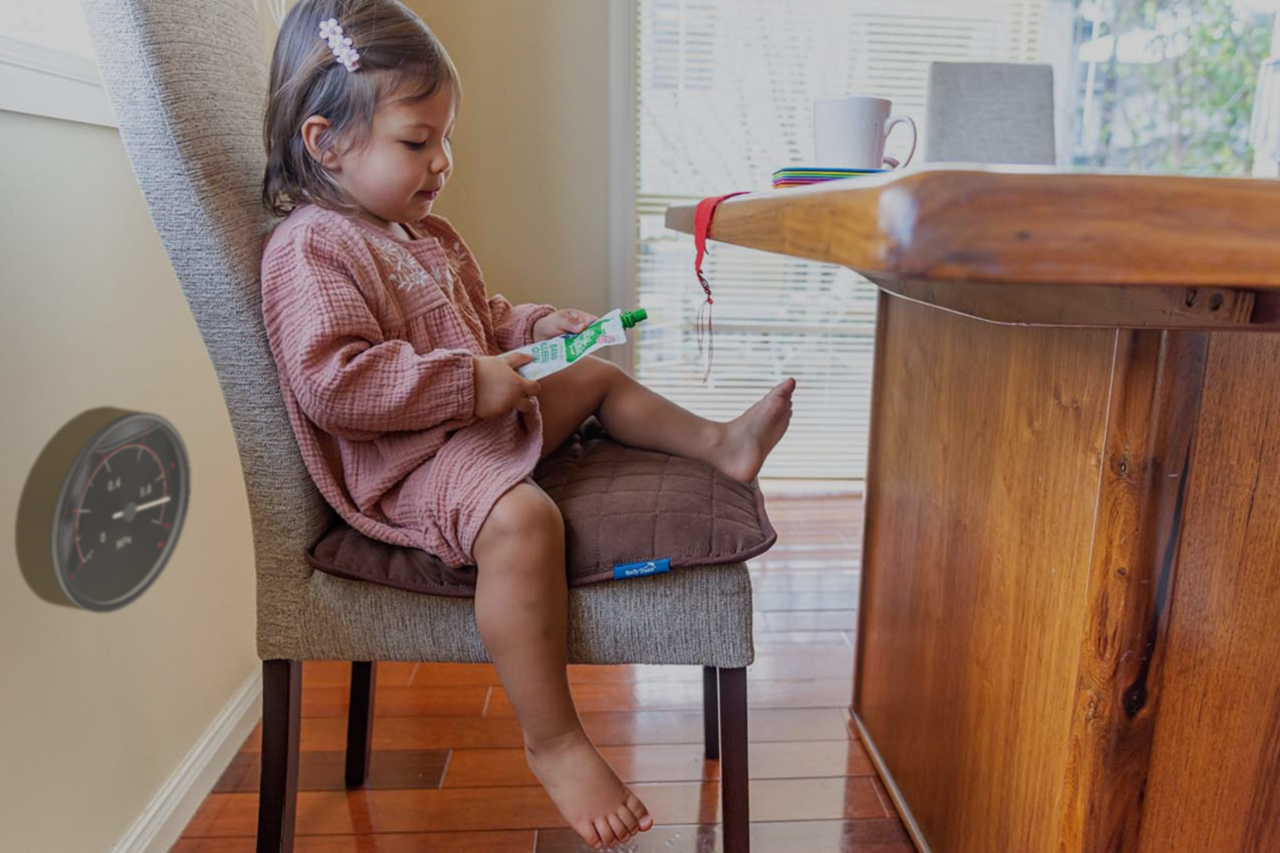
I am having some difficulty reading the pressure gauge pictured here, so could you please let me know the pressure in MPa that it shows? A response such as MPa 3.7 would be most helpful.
MPa 0.9
